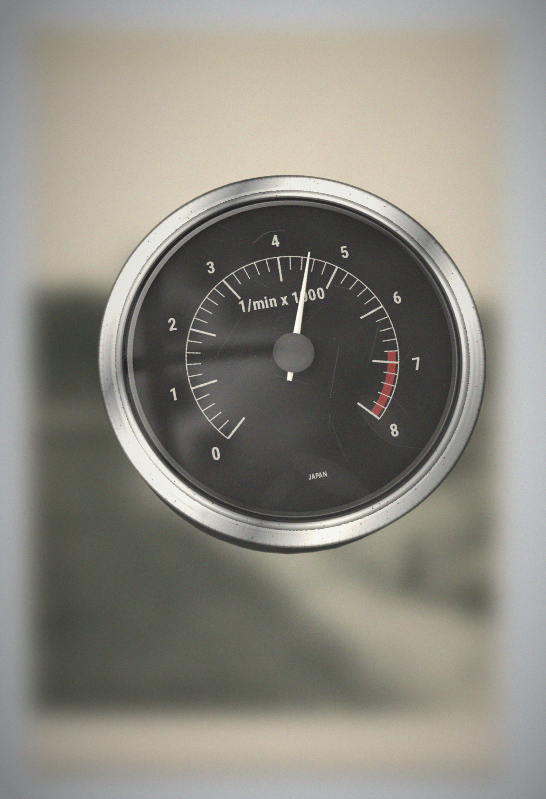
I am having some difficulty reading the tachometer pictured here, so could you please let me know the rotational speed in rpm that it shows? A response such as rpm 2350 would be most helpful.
rpm 4500
